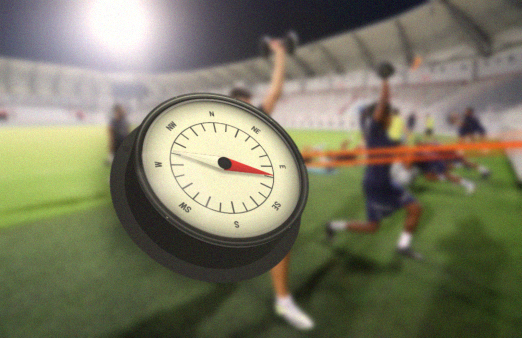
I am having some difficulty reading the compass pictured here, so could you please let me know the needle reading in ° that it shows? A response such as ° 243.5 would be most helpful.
° 105
